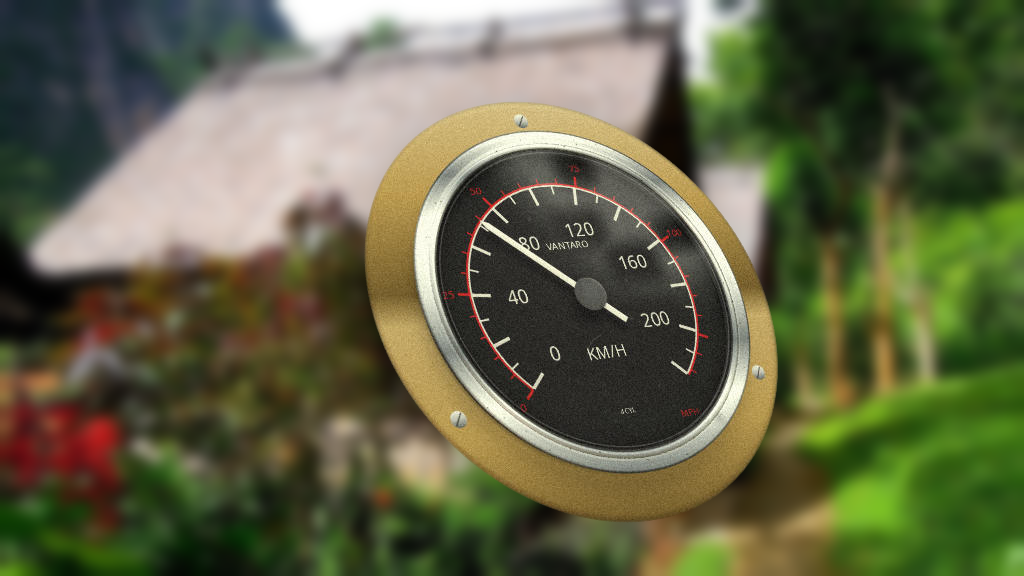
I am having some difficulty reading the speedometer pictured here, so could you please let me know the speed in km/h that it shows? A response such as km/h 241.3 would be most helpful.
km/h 70
